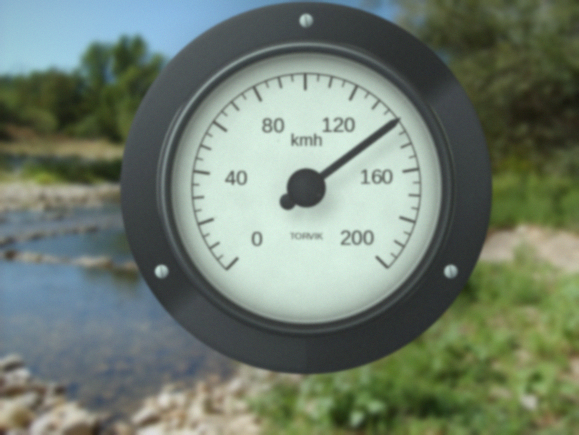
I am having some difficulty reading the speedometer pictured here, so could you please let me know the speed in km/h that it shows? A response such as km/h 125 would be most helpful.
km/h 140
